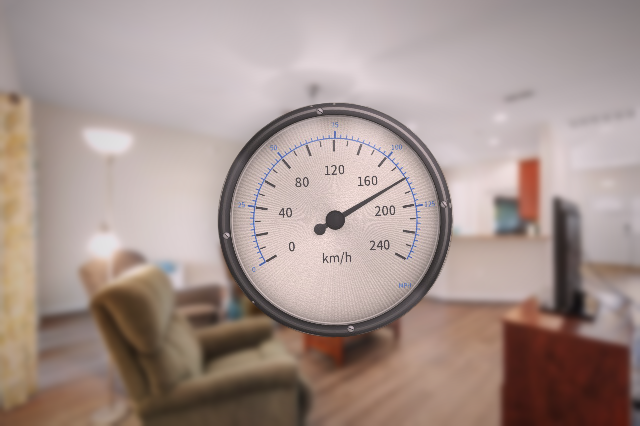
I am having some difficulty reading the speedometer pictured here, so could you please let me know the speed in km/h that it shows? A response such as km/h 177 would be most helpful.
km/h 180
